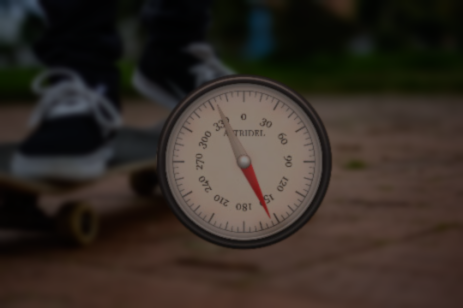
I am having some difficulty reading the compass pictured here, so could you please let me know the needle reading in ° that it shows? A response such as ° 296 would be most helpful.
° 155
